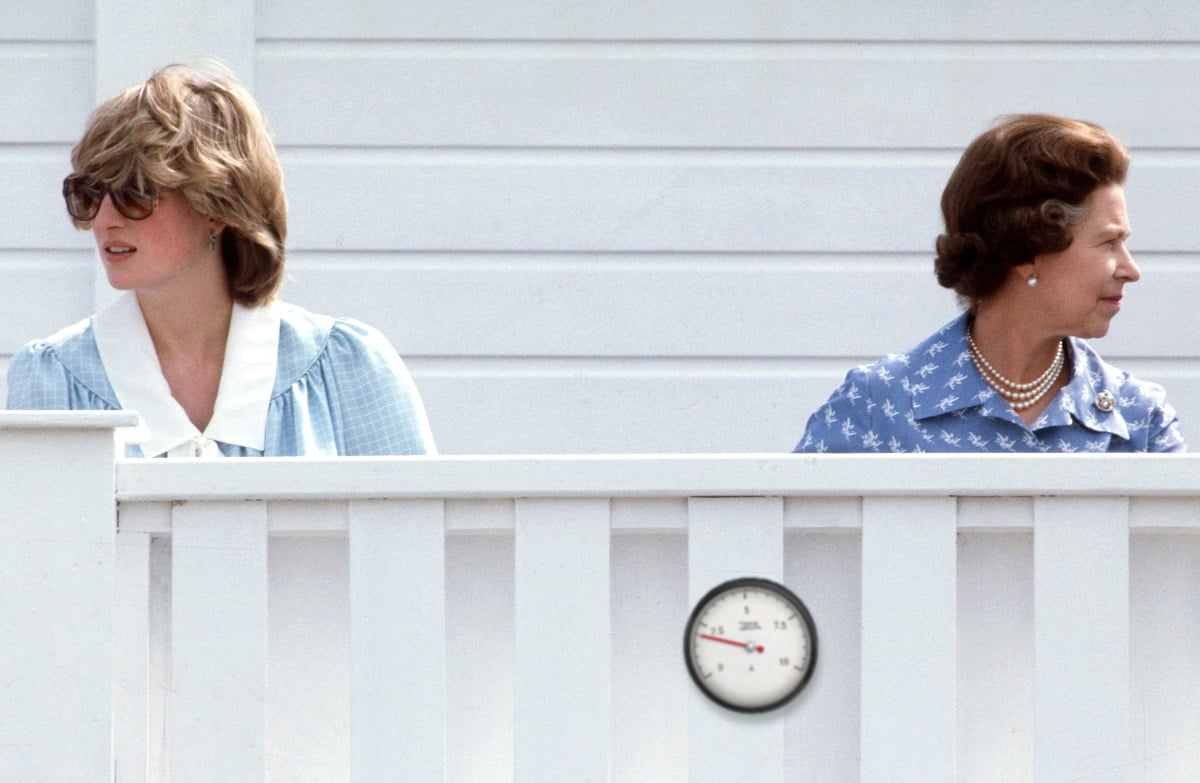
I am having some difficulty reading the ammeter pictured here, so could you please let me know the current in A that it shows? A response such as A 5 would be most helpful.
A 2
